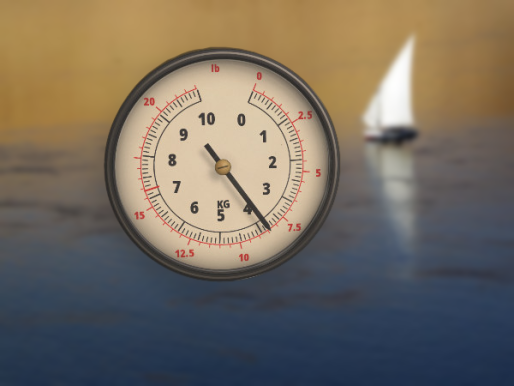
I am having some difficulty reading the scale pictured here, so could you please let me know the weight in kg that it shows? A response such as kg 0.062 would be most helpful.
kg 3.8
